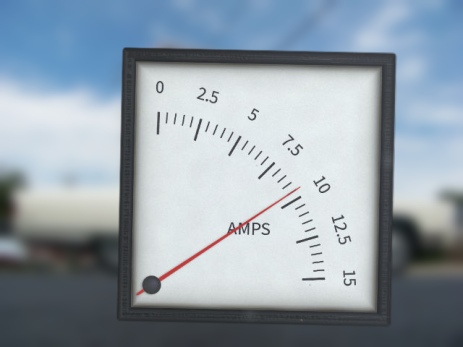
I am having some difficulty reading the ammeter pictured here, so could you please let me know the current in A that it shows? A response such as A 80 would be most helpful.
A 9.5
